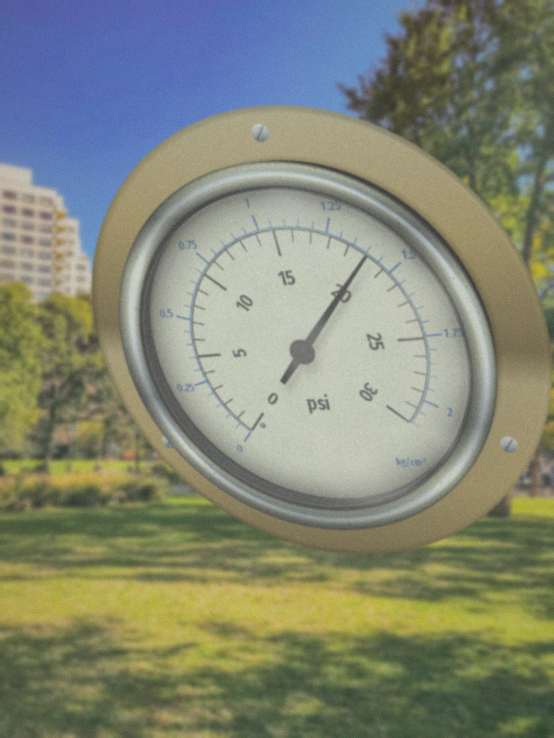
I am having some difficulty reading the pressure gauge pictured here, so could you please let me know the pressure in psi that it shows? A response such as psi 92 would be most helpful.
psi 20
